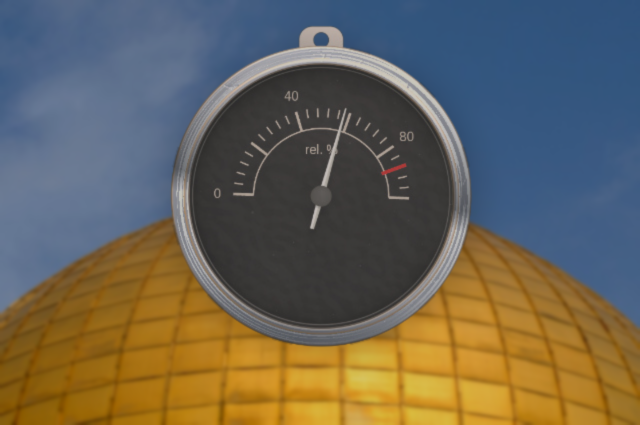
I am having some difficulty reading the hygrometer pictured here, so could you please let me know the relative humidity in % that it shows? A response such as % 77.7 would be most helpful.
% 58
